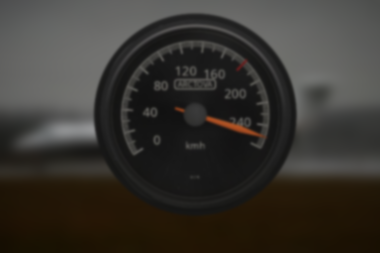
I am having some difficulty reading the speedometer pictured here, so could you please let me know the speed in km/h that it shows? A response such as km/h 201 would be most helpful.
km/h 250
